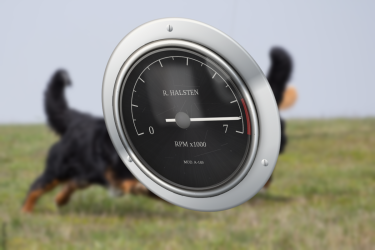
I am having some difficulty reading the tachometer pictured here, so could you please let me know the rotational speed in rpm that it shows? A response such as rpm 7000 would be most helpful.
rpm 6500
